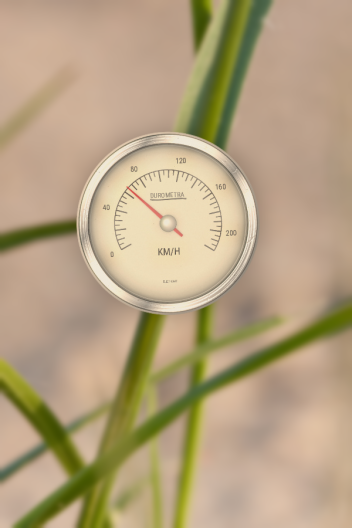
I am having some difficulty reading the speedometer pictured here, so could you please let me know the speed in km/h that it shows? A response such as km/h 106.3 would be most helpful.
km/h 65
